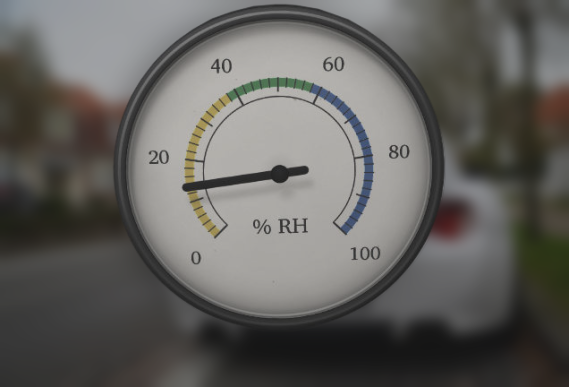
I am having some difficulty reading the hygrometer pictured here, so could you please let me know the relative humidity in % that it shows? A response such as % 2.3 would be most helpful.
% 14
